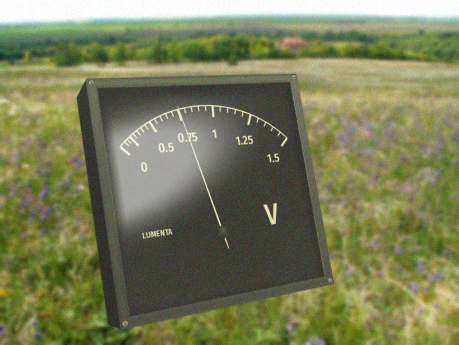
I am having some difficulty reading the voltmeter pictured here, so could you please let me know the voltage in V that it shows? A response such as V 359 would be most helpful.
V 0.75
